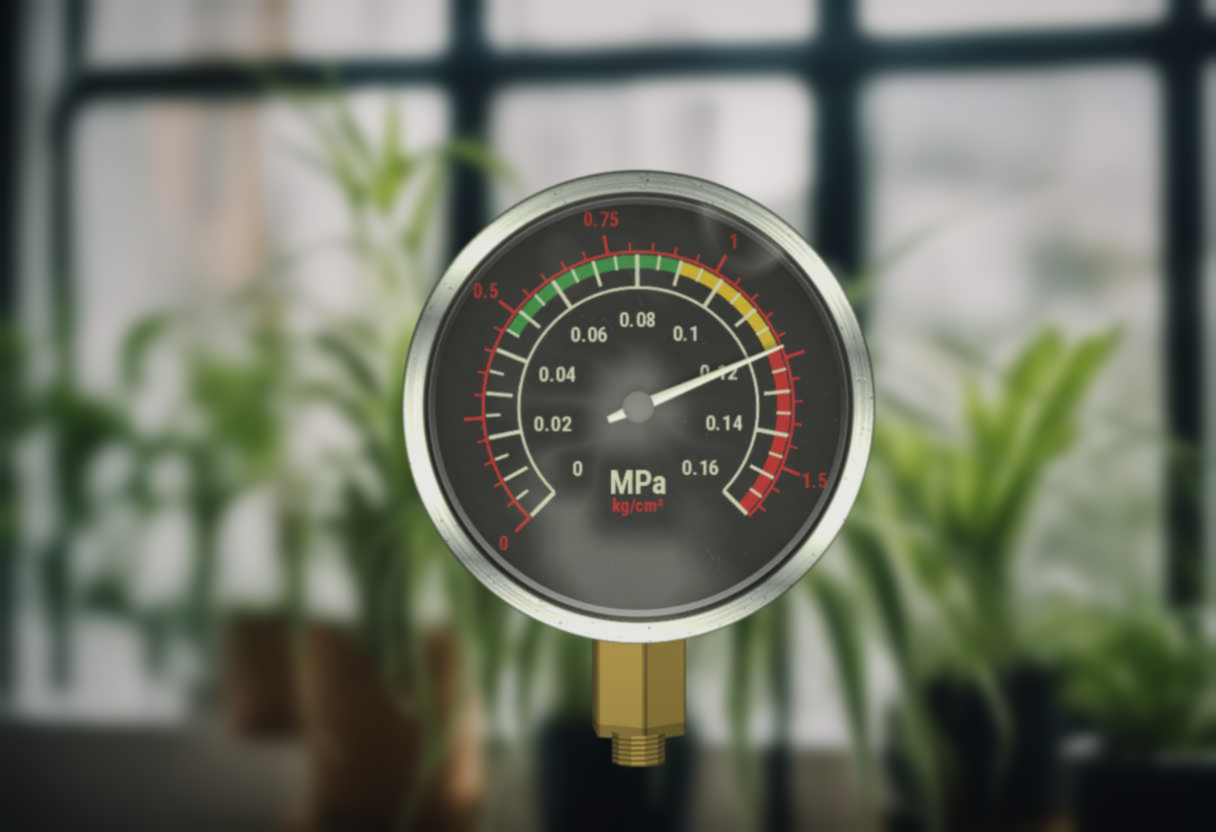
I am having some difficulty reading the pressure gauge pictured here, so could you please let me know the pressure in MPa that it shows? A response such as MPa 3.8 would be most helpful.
MPa 0.12
